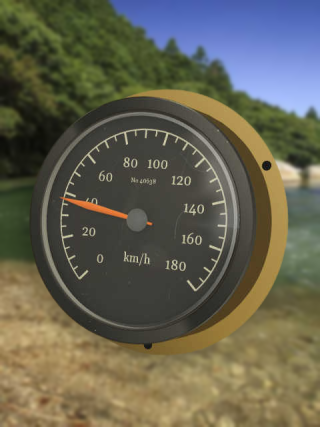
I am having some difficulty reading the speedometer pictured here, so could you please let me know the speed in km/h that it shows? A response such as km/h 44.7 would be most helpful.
km/h 37.5
